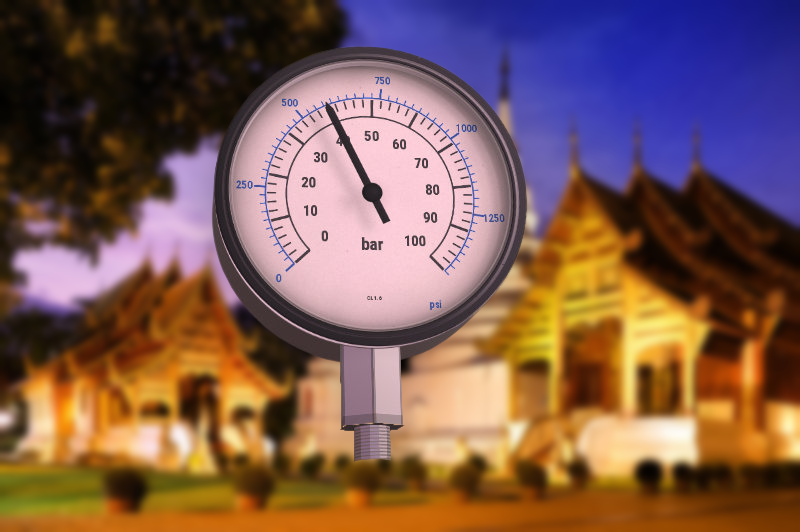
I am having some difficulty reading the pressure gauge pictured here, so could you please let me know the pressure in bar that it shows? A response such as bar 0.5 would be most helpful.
bar 40
